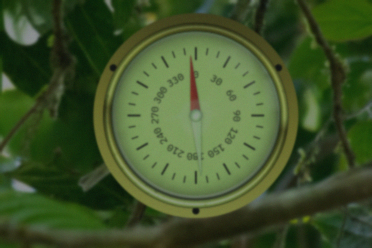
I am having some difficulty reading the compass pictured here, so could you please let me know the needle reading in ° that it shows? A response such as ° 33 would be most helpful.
° 355
